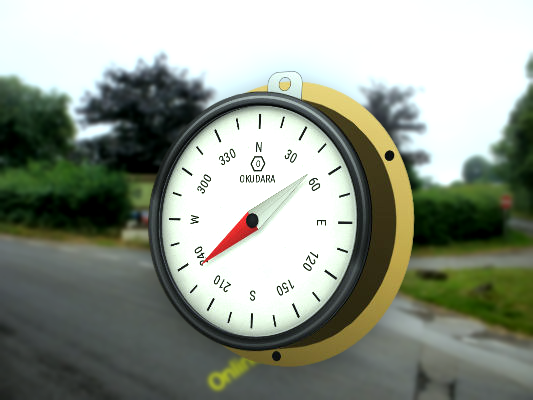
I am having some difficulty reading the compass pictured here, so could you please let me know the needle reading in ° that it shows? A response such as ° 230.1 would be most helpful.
° 232.5
